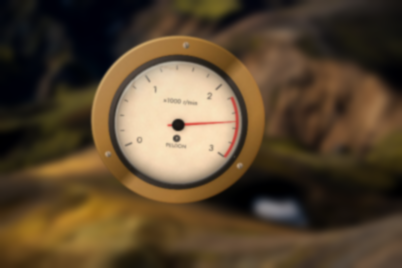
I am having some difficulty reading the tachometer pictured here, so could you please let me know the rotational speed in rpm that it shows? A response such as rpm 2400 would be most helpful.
rpm 2500
